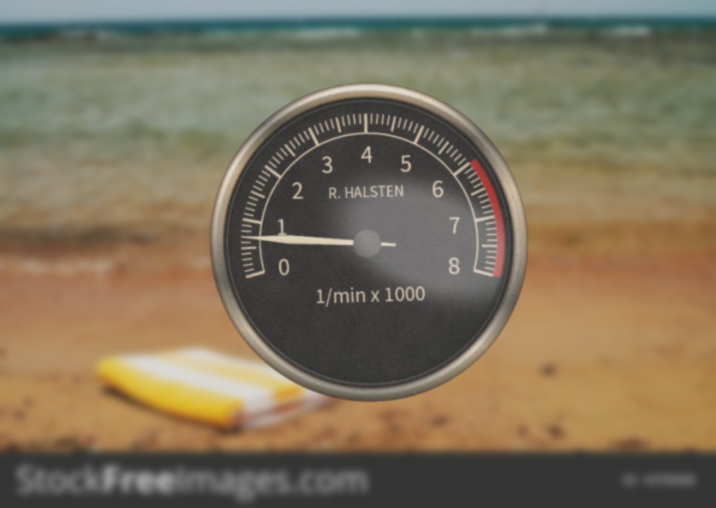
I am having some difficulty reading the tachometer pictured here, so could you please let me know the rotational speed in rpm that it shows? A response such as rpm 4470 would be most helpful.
rpm 700
